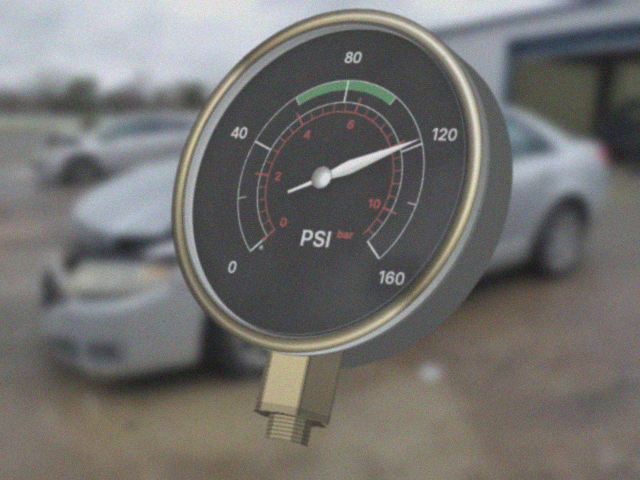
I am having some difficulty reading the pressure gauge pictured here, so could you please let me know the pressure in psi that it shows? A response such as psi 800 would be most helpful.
psi 120
